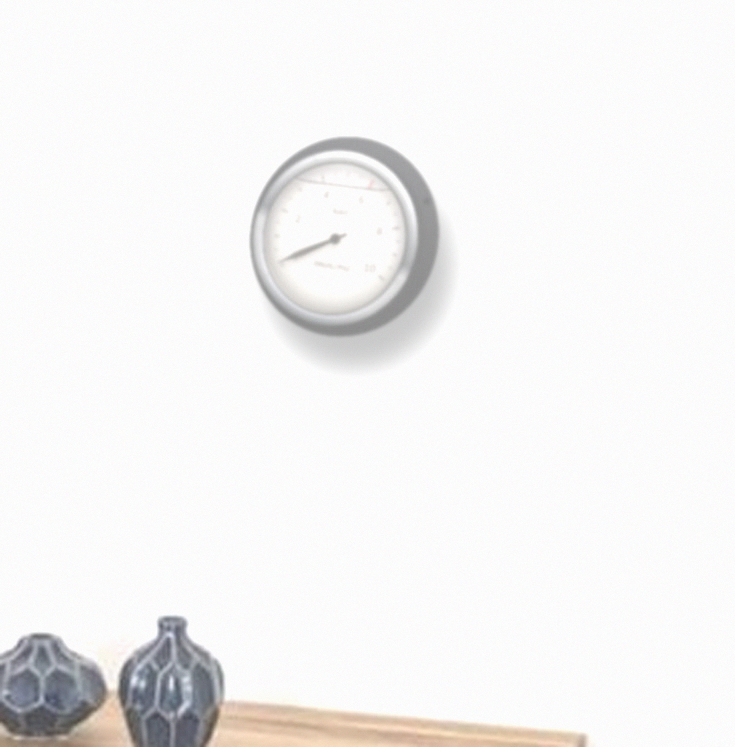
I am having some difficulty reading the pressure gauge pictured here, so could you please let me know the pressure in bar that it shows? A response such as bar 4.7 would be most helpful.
bar 0
